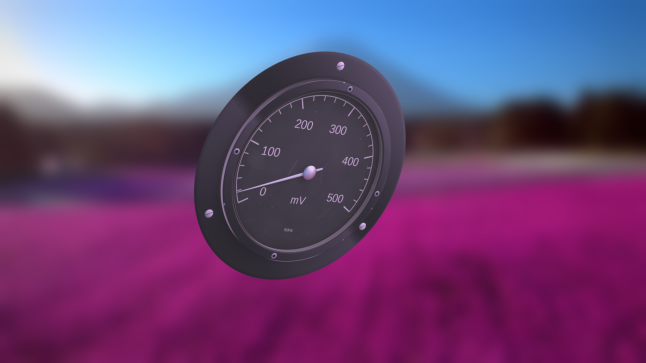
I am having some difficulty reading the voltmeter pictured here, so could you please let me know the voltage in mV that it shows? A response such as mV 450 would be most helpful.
mV 20
